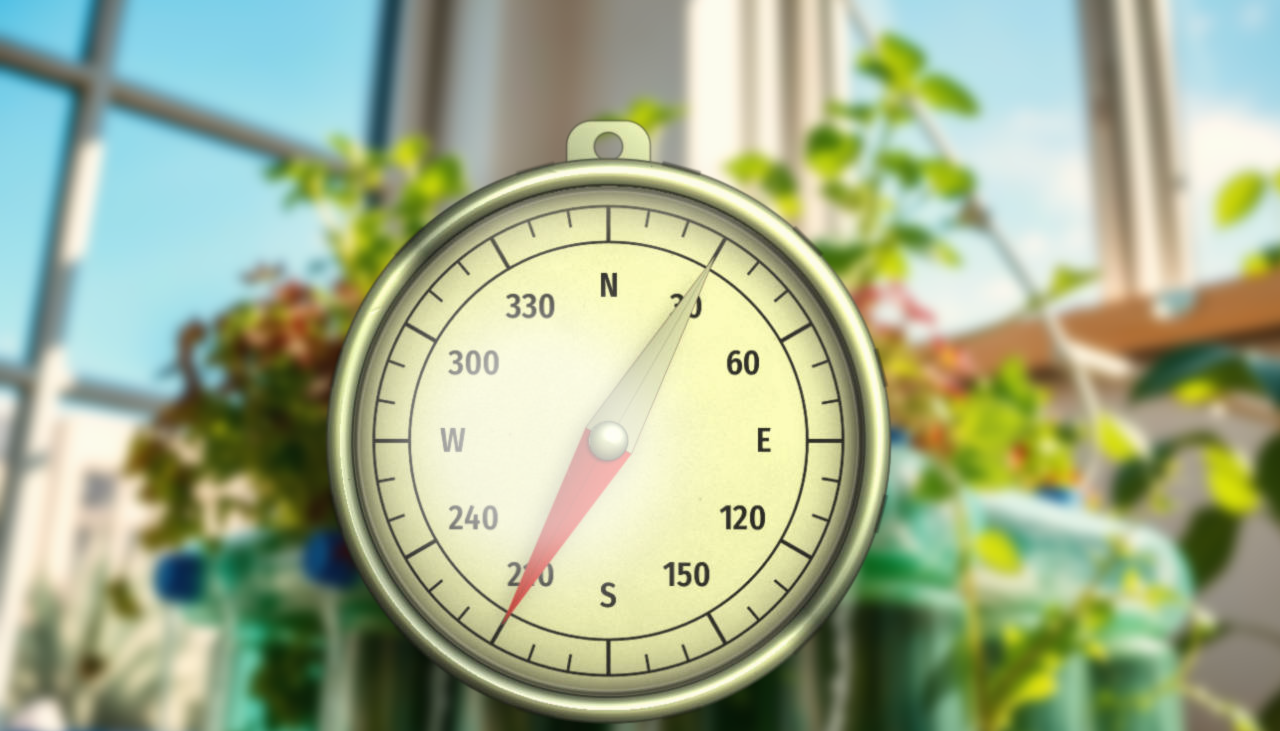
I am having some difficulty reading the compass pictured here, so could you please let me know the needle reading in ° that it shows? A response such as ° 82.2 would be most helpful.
° 210
